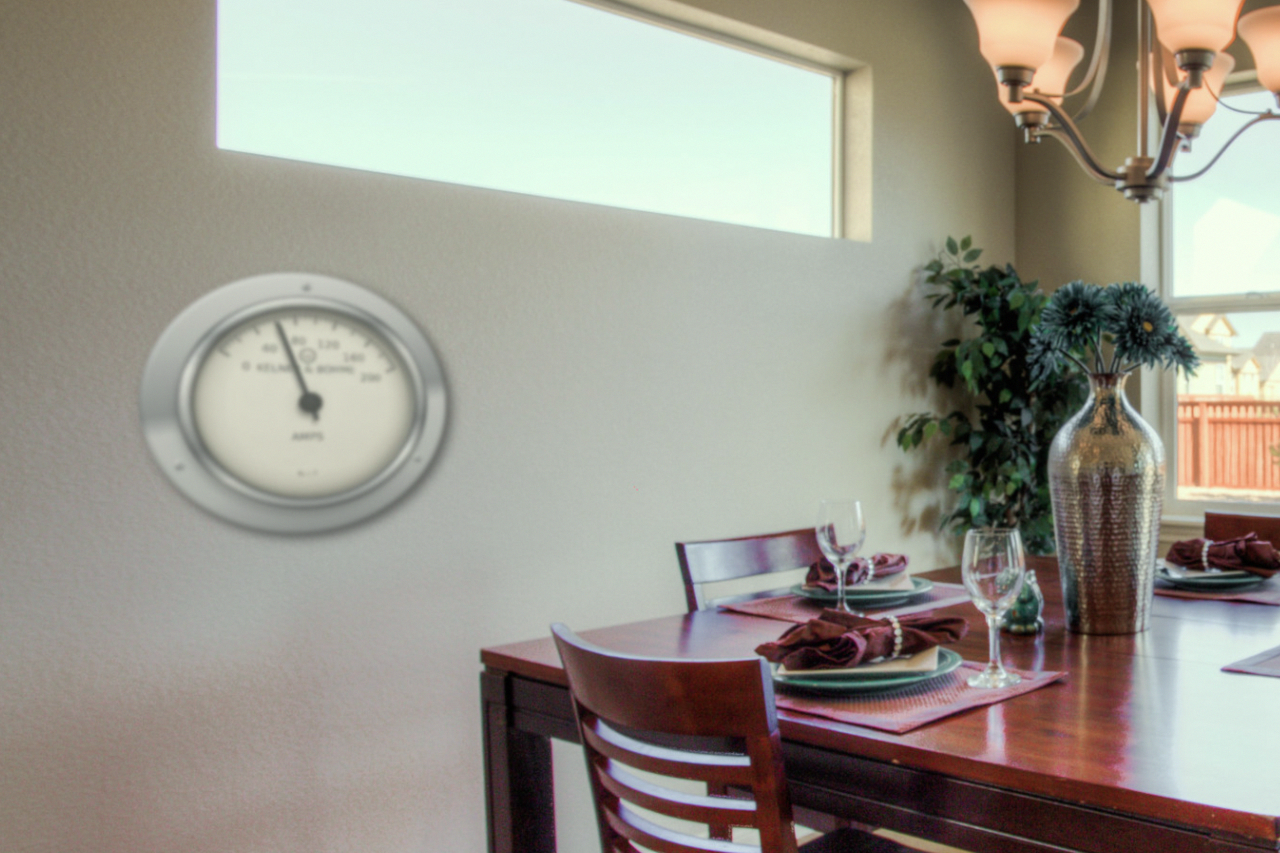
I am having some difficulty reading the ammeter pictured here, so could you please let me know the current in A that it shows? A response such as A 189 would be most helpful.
A 60
